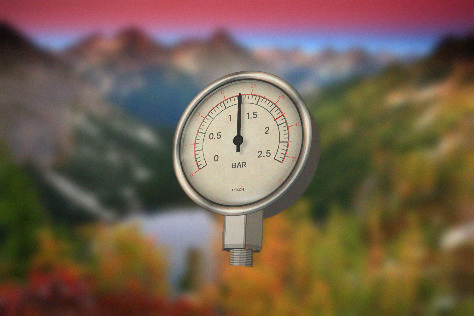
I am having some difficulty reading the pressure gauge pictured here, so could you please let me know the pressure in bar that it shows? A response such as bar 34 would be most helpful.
bar 1.25
